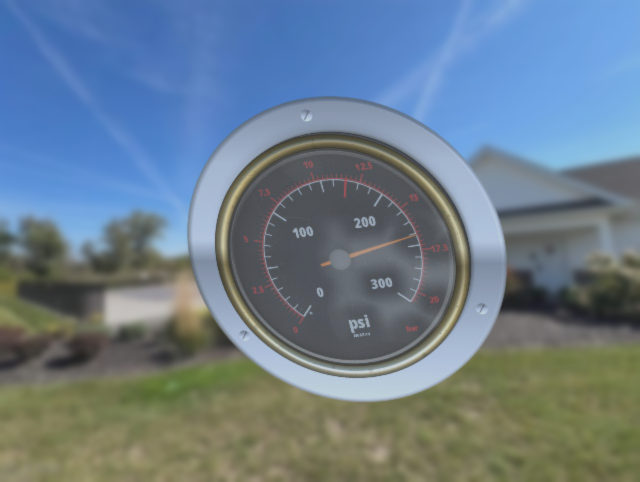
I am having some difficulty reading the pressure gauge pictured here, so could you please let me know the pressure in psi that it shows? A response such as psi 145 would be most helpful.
psi 240
